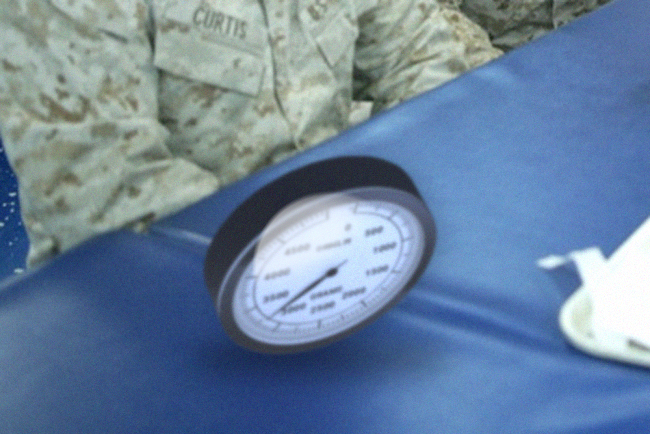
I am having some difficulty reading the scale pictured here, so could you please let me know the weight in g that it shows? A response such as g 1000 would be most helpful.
g 3250
